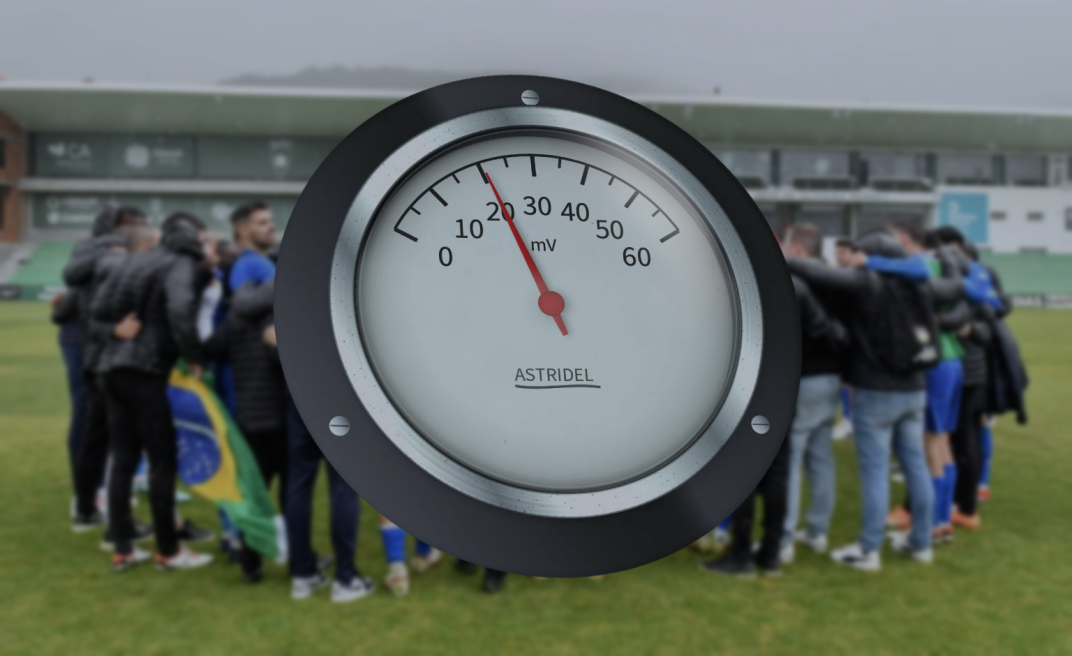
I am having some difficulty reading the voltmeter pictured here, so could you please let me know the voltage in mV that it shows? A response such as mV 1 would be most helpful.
mV 20
